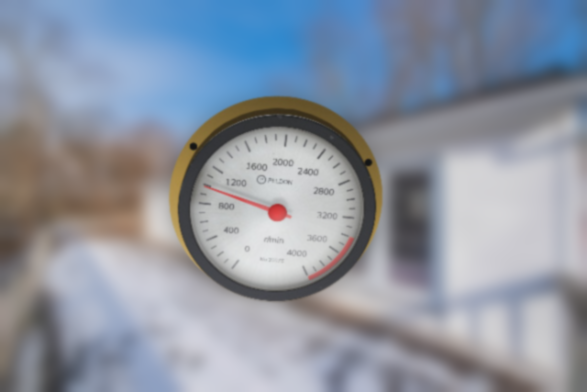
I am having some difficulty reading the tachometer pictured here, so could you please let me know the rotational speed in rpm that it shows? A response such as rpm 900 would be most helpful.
rpm 1000
